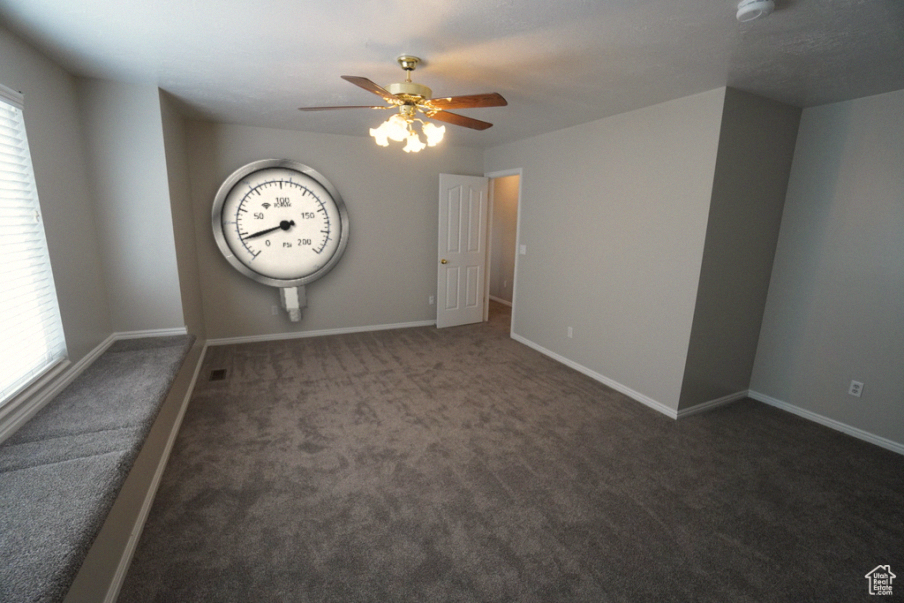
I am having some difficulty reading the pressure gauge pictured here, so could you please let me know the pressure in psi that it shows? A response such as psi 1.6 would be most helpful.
psi 20
